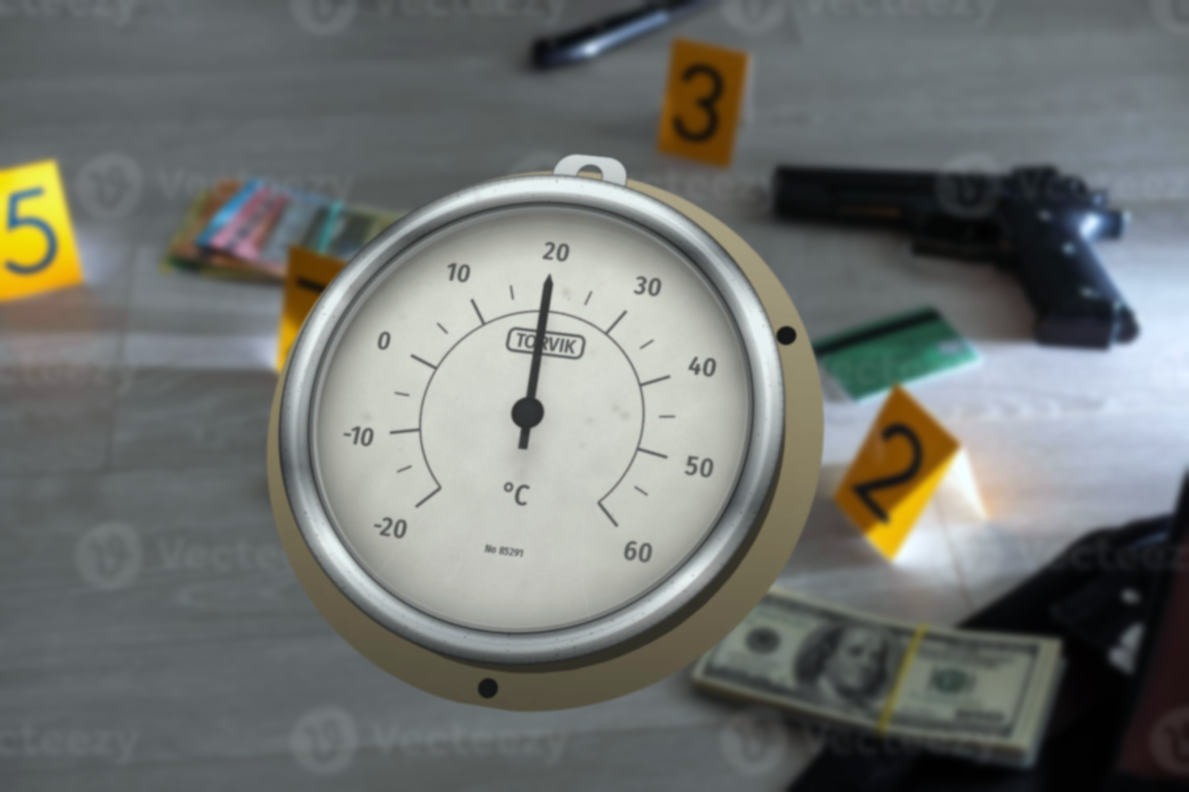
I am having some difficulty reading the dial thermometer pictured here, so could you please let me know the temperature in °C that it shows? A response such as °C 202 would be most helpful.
°C 20
